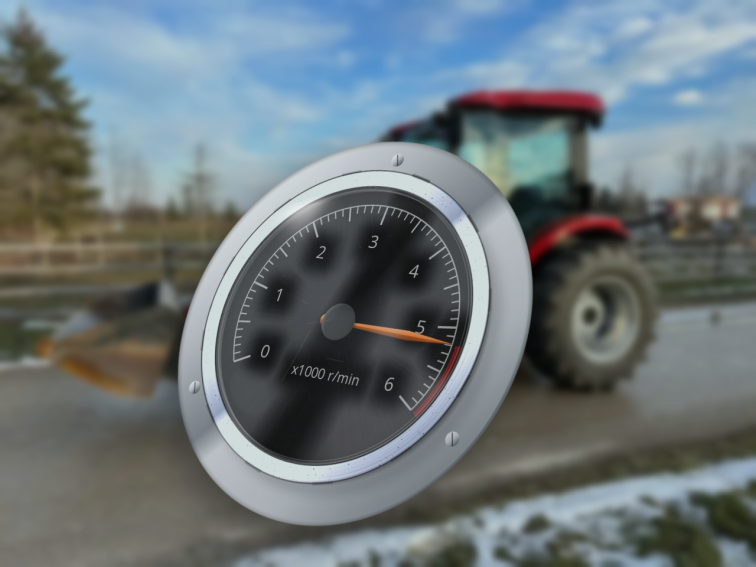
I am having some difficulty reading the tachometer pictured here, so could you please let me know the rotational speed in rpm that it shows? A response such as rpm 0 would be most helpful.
rpm 5200
